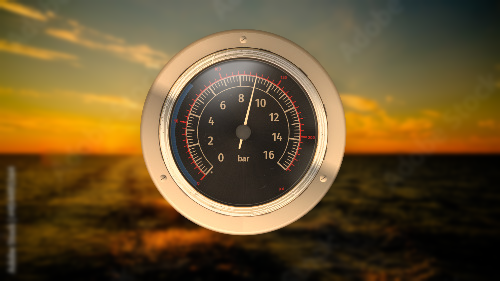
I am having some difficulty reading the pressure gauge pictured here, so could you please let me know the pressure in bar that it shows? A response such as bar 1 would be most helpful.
bar 9
